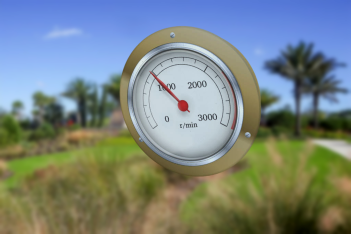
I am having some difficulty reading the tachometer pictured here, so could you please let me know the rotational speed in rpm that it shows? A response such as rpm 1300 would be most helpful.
rpm 1000
